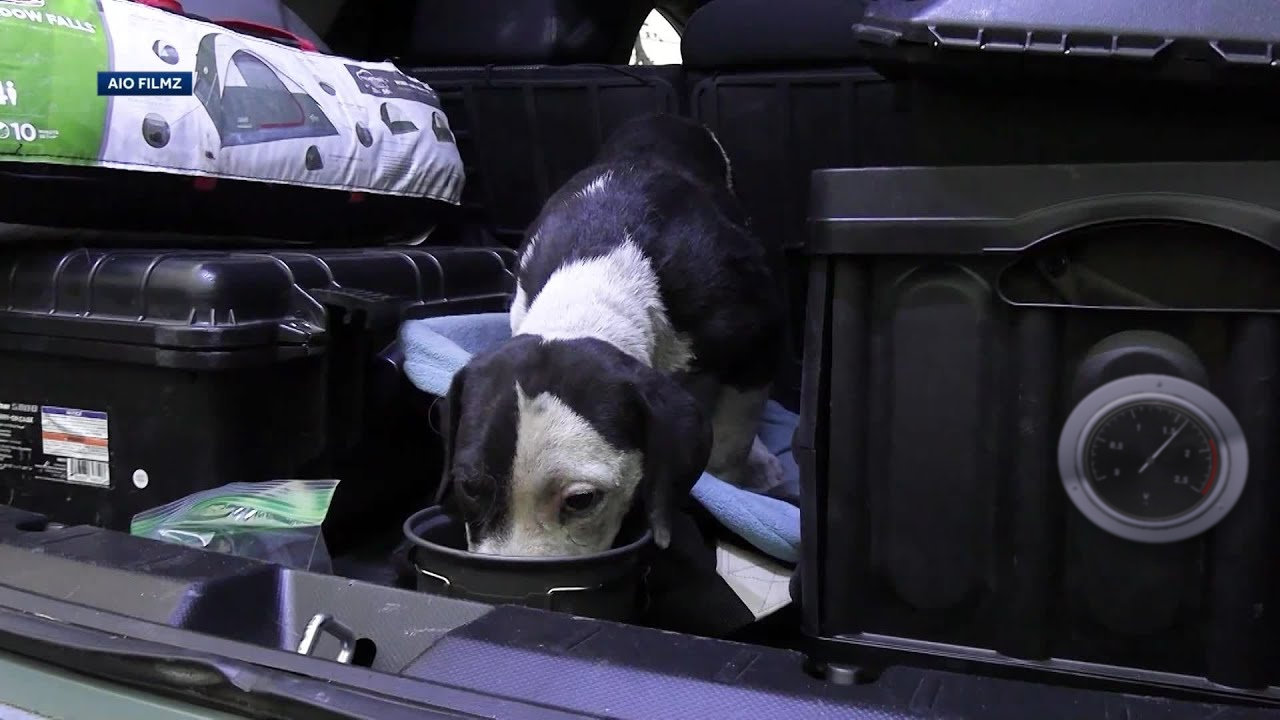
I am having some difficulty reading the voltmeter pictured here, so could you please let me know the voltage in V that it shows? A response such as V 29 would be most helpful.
V 1.6
